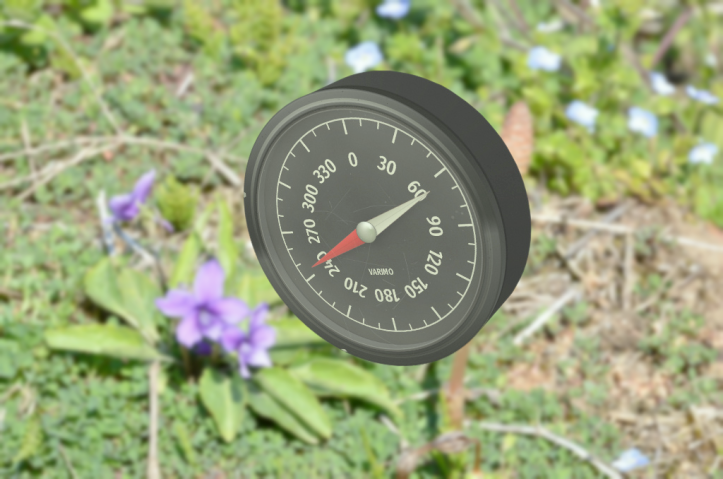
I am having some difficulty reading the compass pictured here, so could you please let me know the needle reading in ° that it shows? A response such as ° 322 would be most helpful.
° 245
